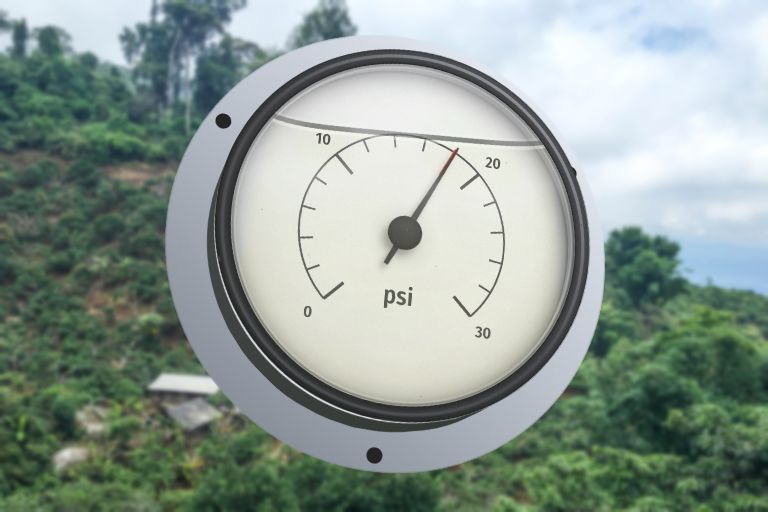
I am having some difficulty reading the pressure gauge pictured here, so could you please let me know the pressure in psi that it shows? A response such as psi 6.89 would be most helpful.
psi 18
